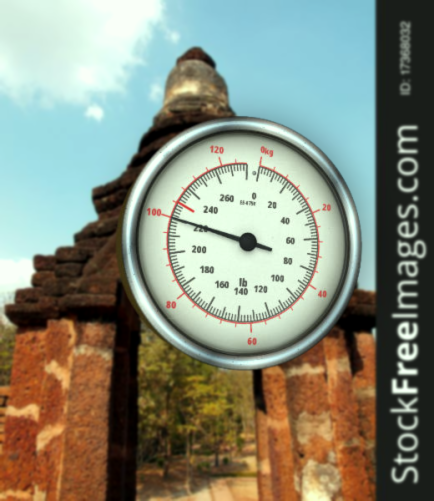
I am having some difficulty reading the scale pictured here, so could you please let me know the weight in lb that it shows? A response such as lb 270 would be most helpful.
lb 220
